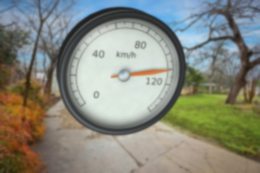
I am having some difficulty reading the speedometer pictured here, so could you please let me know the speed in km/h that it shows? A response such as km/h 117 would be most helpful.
km/h 110
